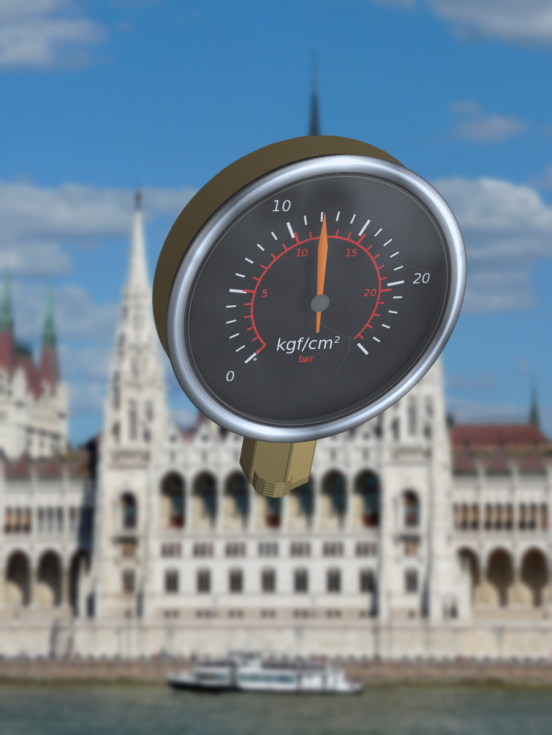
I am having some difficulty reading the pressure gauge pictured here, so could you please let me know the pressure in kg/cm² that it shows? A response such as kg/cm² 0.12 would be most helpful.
kg/cm² 12
